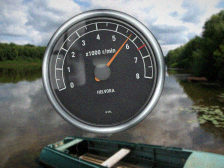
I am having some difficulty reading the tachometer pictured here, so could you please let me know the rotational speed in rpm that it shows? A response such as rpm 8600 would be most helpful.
rpm 5750
